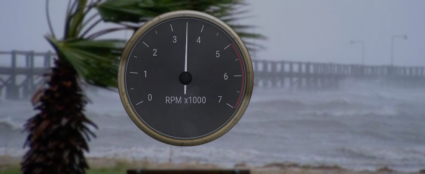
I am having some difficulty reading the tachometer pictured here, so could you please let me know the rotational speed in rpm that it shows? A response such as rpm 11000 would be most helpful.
rpm 3500
